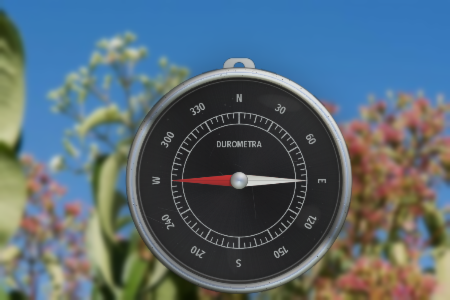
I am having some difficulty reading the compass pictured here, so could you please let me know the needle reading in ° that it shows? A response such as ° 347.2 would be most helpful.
° 270
